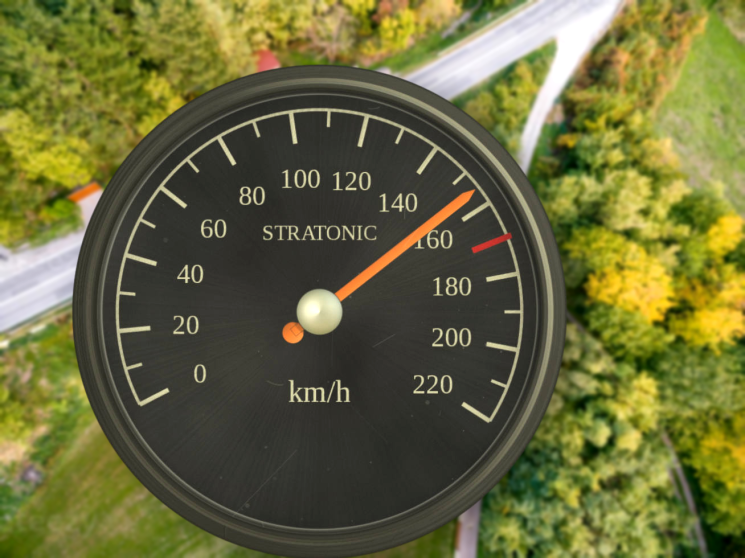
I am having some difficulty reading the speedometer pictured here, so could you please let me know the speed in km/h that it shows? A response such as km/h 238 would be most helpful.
km/h 155
